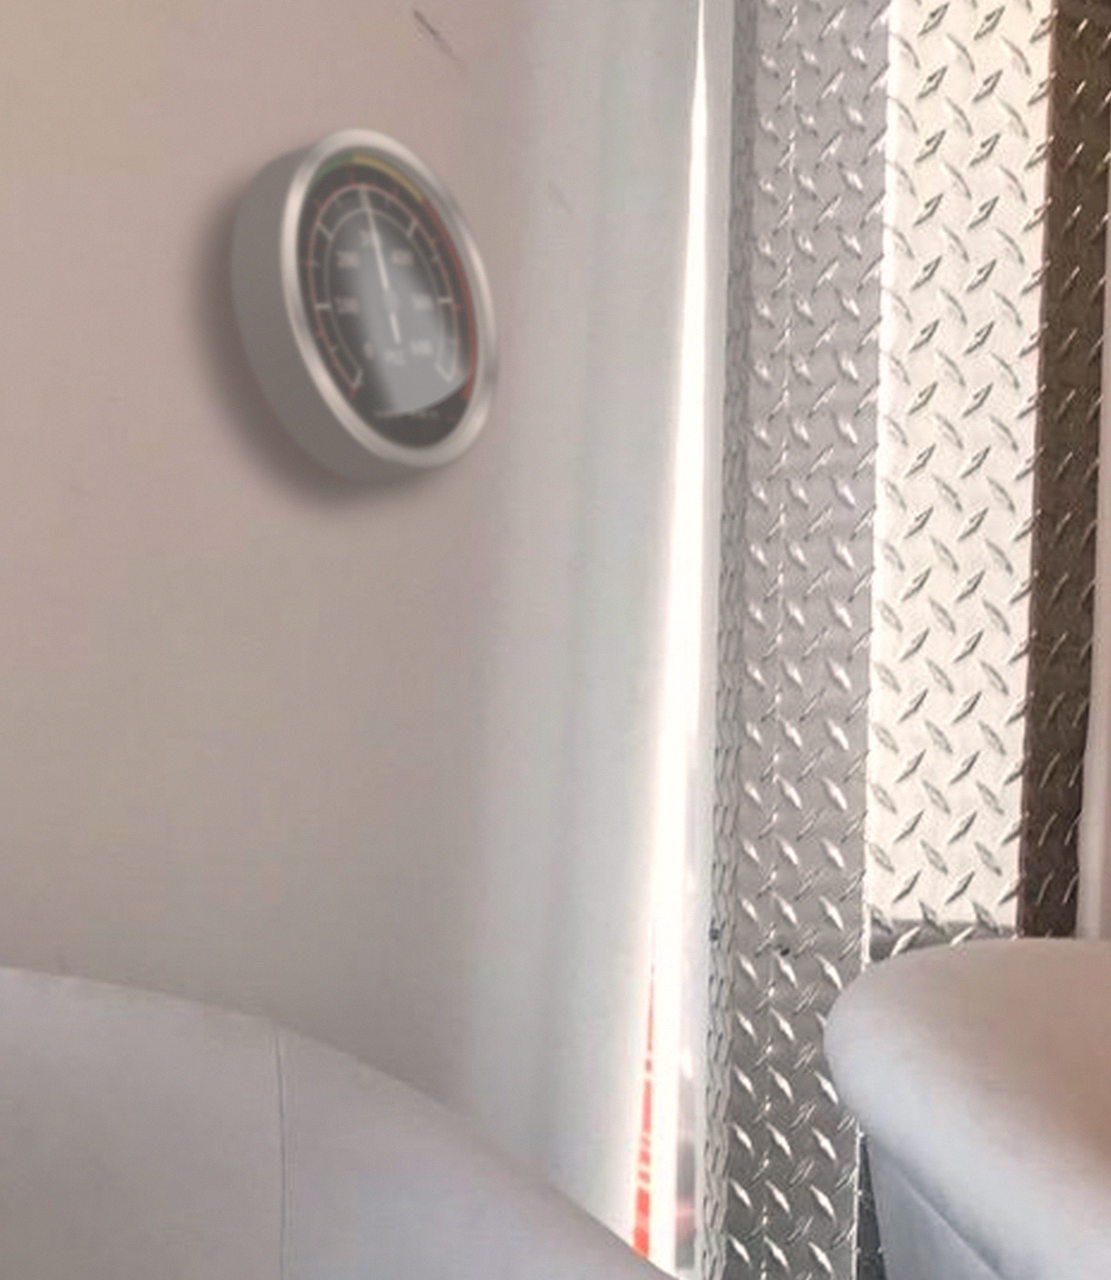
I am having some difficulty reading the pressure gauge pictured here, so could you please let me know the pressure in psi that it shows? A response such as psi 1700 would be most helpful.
psi 300
